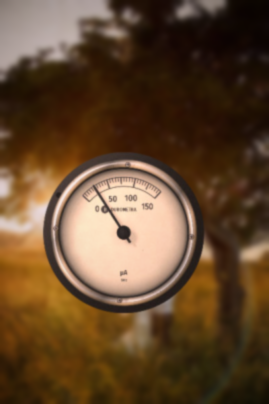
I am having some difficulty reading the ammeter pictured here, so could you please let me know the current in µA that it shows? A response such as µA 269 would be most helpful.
µA 25
